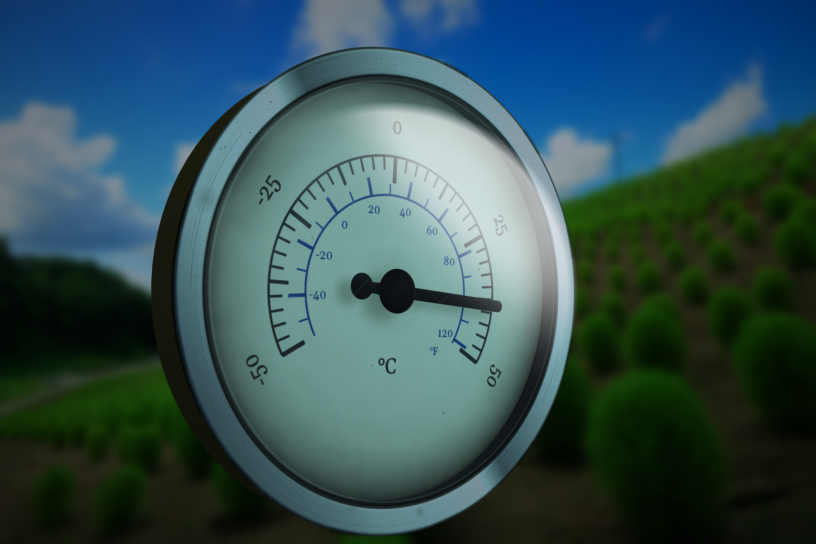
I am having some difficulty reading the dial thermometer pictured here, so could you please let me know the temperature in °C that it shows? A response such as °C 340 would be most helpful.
°C 38.75
